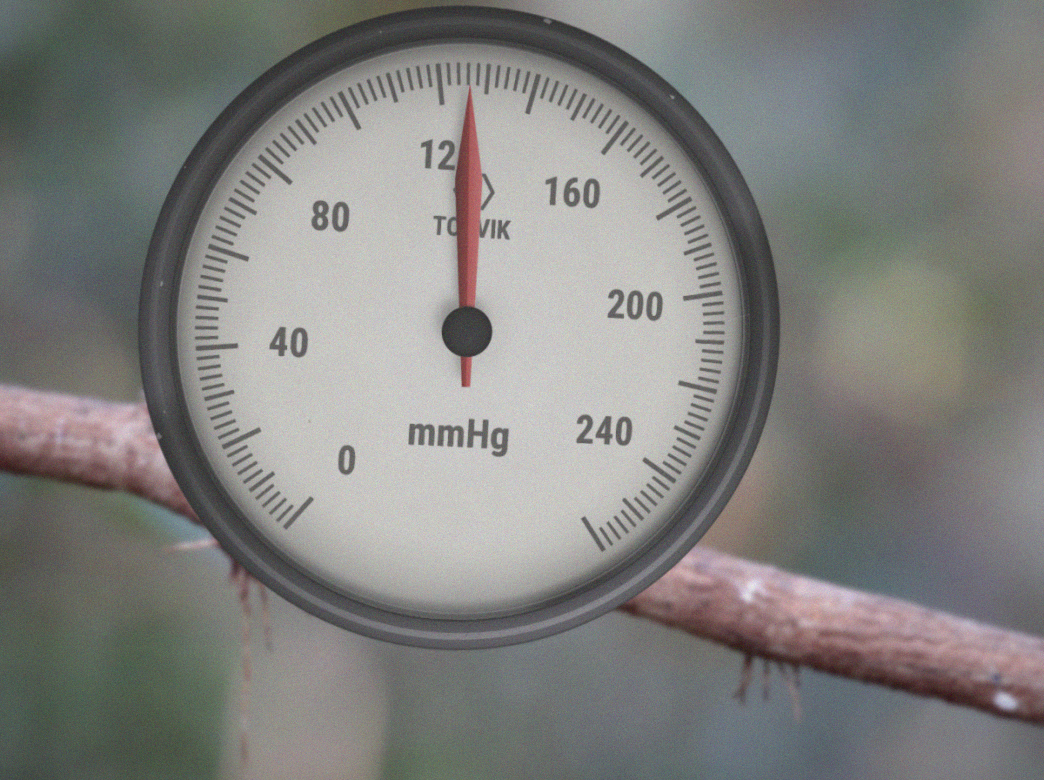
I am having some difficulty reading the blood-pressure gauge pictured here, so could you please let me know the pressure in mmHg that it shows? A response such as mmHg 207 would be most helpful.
mmHg 126
